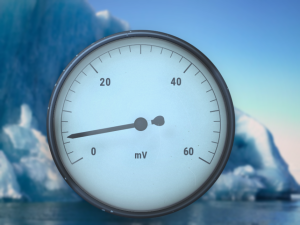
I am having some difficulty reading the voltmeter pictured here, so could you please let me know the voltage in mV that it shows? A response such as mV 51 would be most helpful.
mV 5
